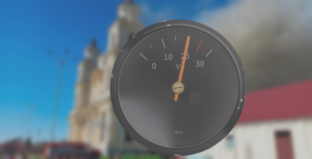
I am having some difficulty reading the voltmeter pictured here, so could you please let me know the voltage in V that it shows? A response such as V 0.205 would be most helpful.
V 20
